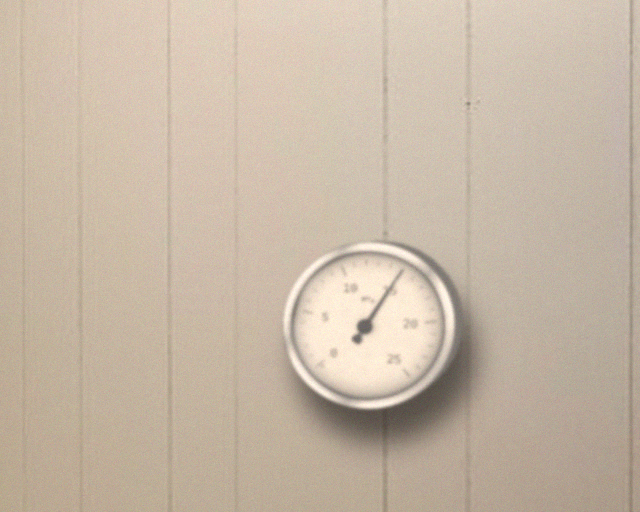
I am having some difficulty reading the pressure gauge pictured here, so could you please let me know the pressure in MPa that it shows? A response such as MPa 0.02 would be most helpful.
MPa 15
